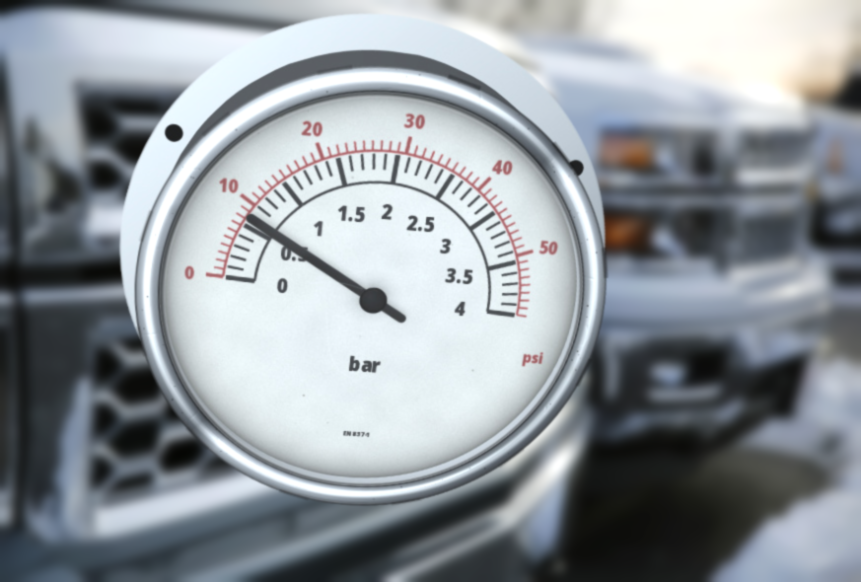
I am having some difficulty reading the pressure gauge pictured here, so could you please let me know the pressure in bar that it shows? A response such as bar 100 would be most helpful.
bar 0.6
